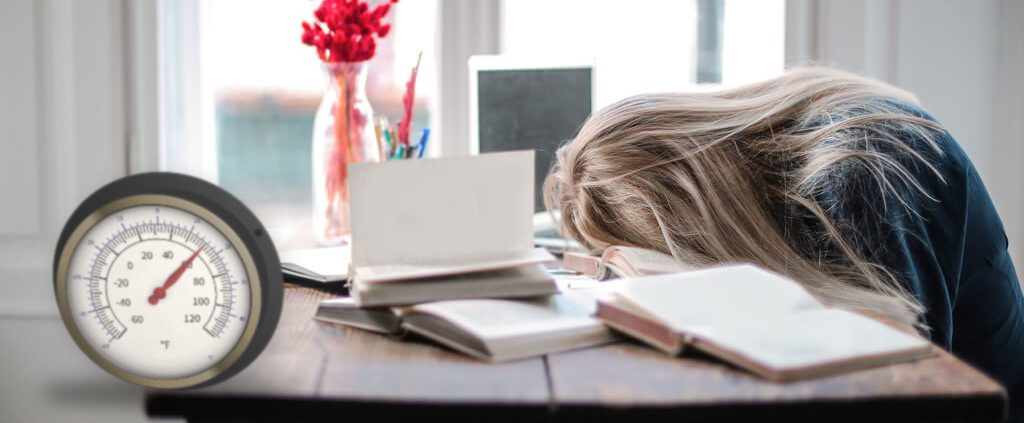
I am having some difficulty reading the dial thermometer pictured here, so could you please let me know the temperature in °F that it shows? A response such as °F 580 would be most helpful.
°F 60
